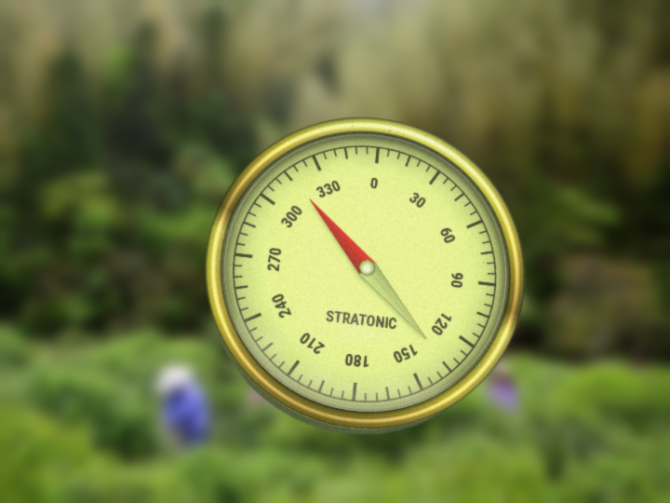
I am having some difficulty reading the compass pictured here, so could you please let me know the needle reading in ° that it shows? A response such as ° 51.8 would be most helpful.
° 315
